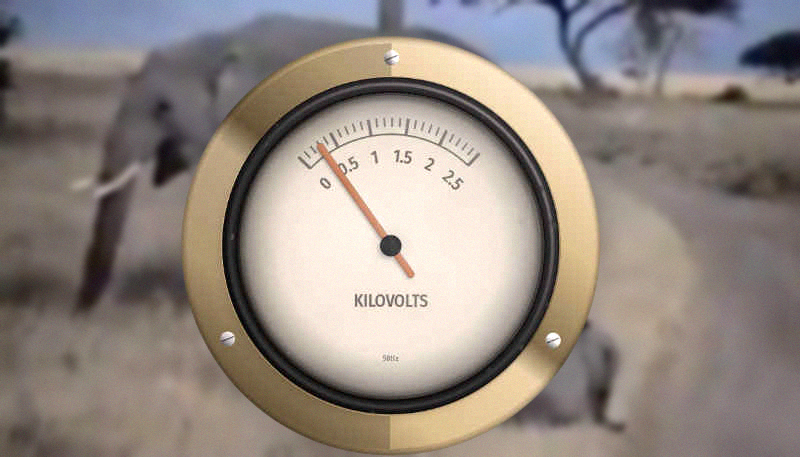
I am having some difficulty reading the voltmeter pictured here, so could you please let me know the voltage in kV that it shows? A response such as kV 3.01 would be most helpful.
kV 0.3
